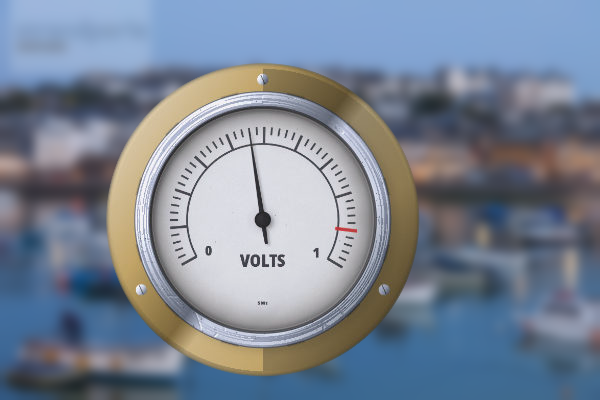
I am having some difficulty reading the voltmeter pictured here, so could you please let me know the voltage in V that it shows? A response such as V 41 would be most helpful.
V 0.46
